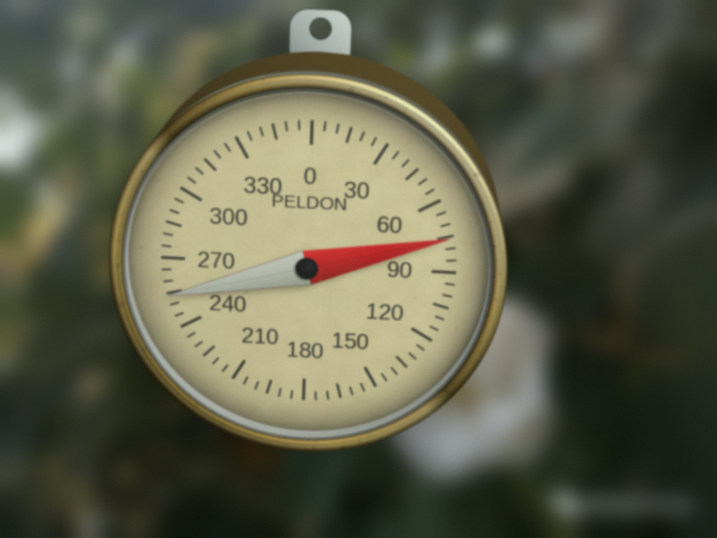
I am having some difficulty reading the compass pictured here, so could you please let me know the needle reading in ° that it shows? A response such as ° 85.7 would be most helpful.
° 75
